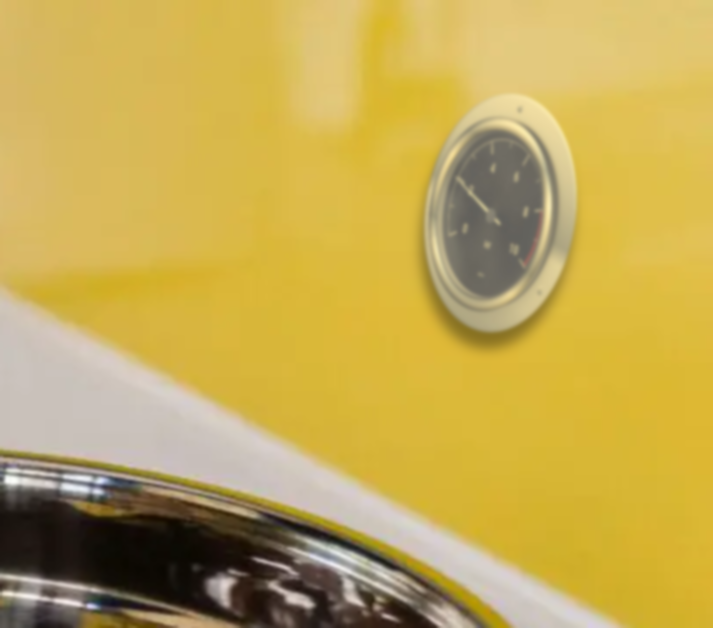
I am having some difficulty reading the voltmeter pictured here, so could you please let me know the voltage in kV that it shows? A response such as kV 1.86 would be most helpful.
kV 2
